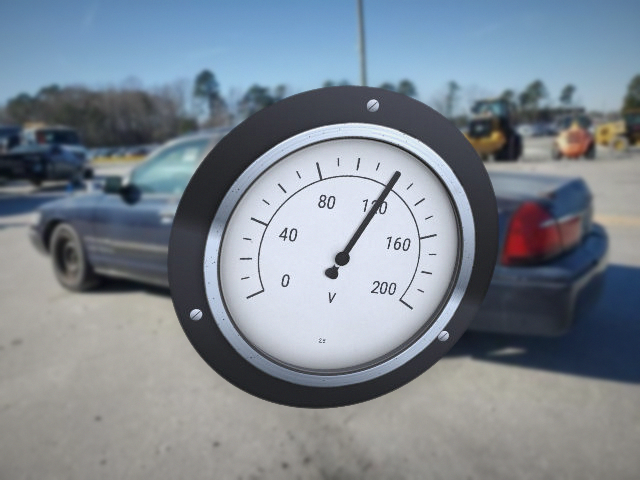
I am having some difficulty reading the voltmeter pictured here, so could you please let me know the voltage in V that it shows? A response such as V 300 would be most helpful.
V 120
